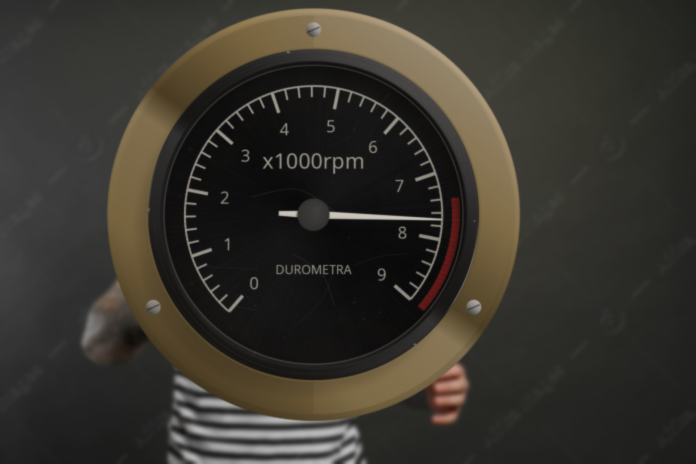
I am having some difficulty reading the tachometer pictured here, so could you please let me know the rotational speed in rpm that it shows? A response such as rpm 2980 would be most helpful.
rpm 7700
